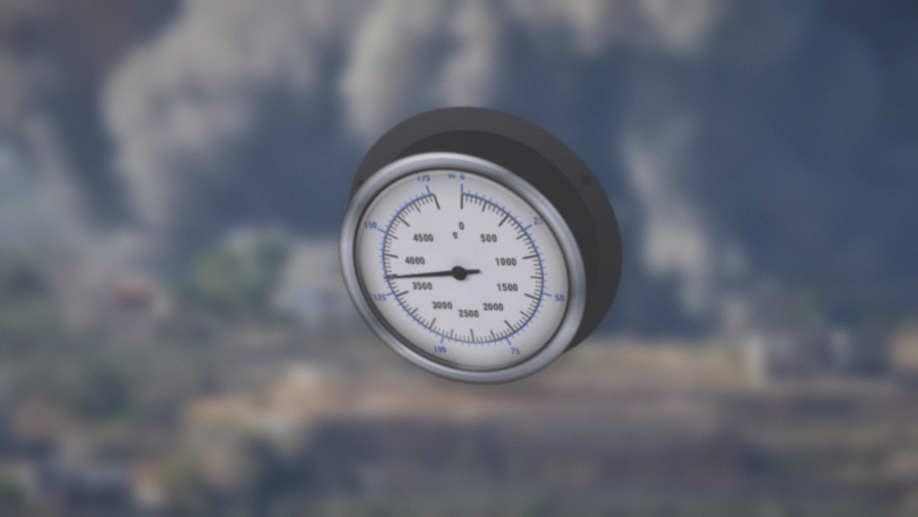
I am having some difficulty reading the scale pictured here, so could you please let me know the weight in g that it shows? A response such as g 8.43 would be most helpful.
g 3750
